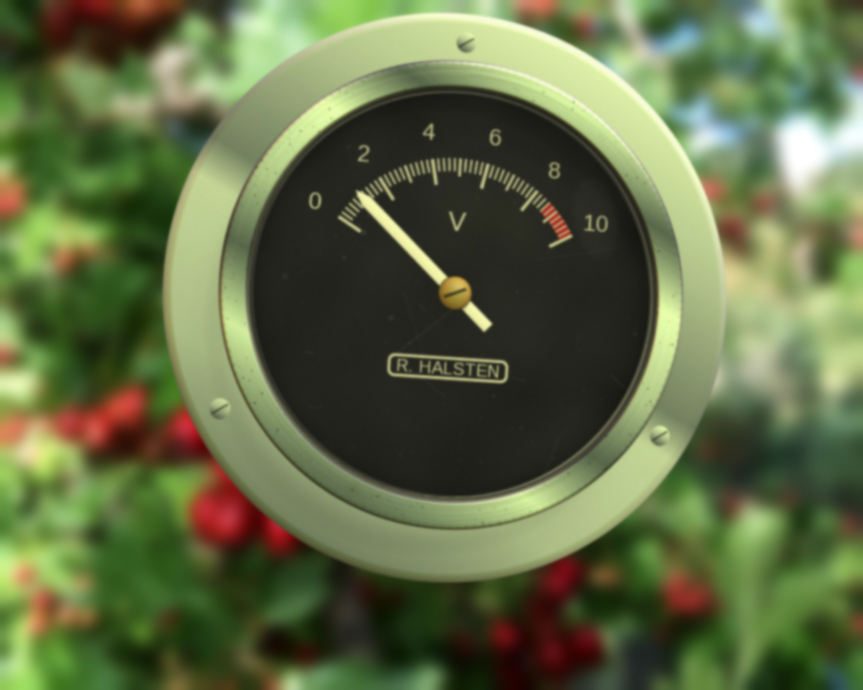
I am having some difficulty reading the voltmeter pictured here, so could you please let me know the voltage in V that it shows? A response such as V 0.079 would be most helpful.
V 1
